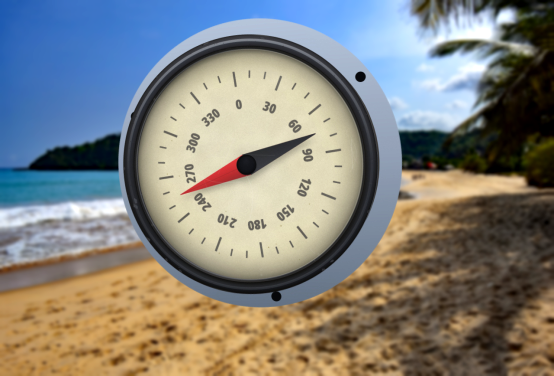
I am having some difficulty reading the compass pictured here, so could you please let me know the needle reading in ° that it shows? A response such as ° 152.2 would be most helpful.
° 255
